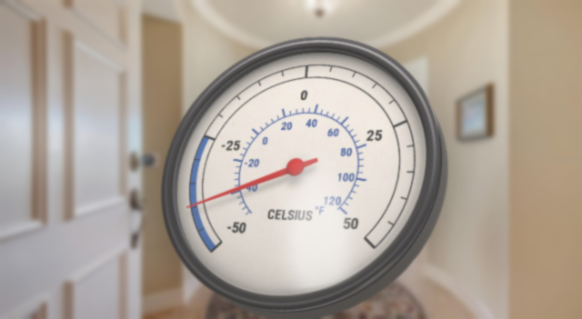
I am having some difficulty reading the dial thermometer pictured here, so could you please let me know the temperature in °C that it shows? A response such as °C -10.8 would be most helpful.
°C -40
